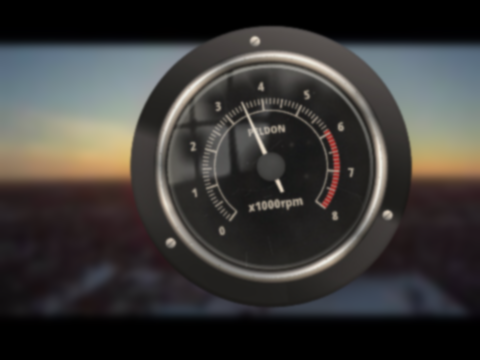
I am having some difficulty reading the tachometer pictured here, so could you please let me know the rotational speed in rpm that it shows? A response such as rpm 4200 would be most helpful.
rpm 3500
